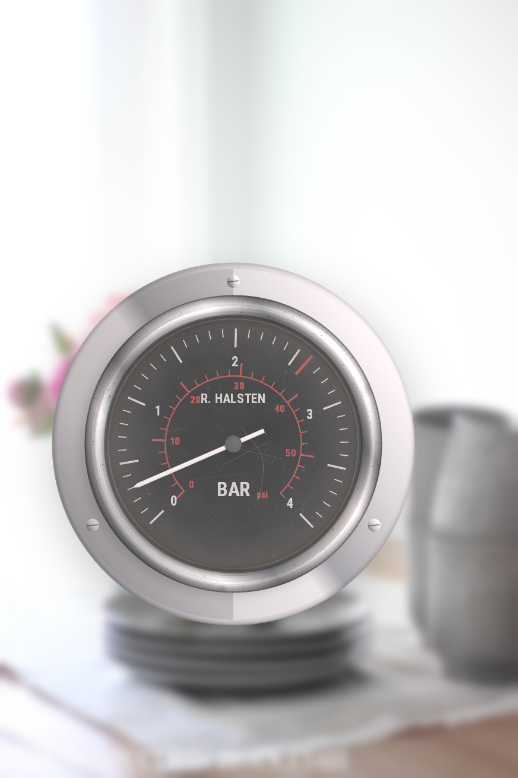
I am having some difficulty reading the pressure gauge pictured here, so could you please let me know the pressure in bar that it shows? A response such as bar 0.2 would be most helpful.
bar 0.3
